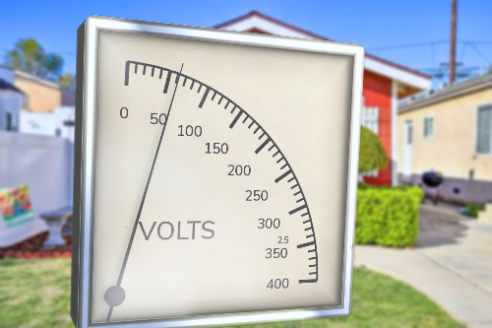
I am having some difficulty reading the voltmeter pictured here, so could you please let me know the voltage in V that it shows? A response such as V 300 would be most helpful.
V 60
